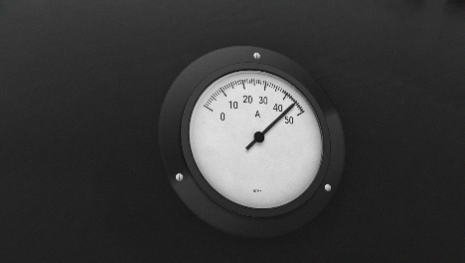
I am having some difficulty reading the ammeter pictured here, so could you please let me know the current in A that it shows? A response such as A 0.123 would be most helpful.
A 45
